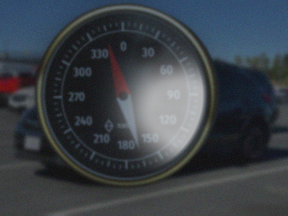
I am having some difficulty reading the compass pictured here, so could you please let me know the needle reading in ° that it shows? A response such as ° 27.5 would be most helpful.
° 345
